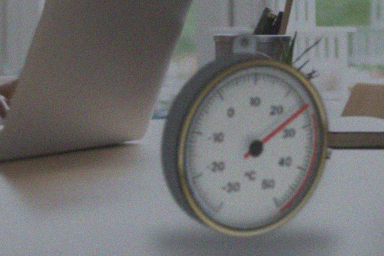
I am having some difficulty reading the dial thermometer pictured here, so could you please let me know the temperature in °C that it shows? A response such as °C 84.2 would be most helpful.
°C 25
